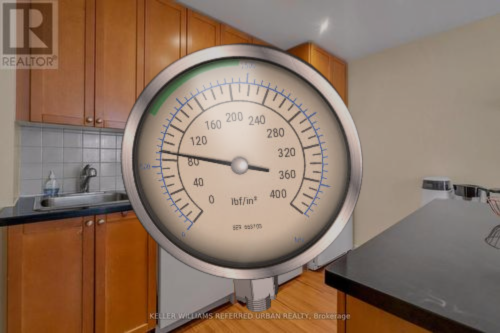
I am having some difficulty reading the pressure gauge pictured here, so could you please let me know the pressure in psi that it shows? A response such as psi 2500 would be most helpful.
psi 90
